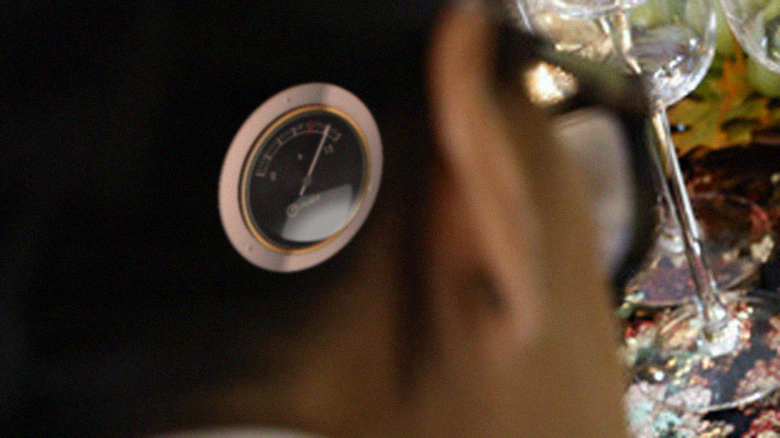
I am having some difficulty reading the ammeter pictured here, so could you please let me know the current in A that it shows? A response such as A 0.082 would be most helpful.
A 12.5
